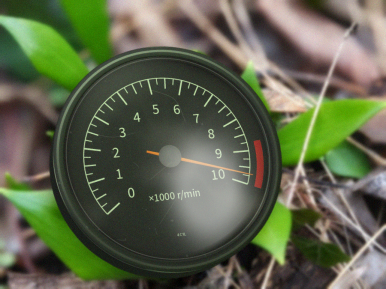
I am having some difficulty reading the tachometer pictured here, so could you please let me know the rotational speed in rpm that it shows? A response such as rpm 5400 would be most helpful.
rpm 9750
